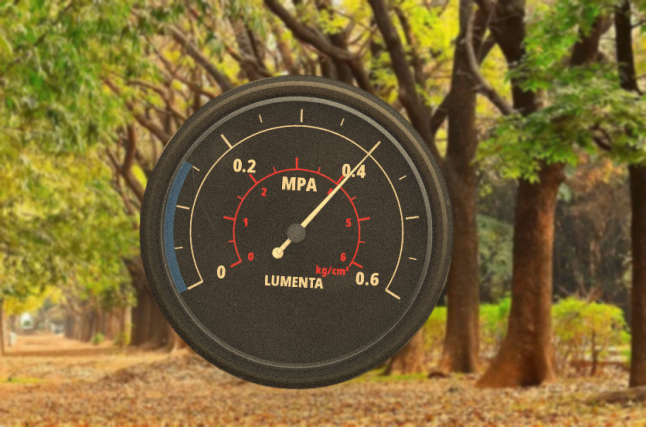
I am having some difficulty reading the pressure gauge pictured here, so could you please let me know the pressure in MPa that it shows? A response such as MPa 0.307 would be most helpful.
MPa 0.4
